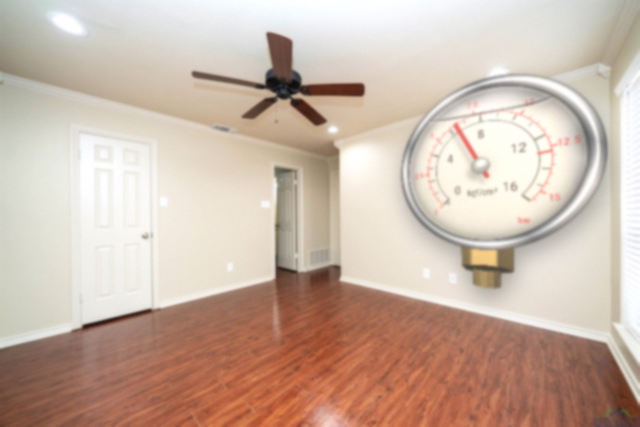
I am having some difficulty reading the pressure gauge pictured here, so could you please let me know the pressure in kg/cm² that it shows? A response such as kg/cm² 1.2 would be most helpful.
kg/cm² 6.5
